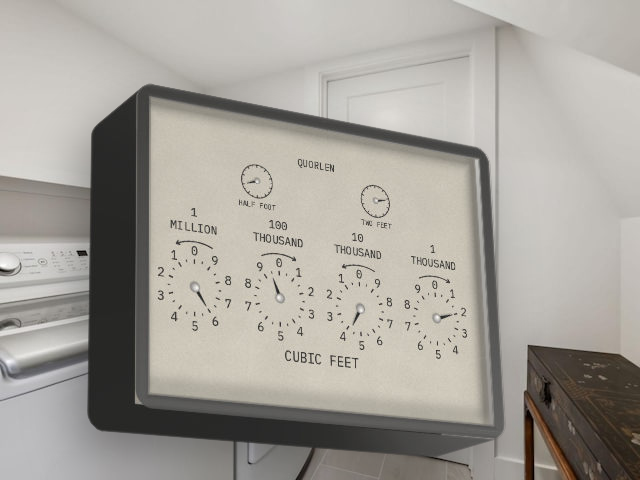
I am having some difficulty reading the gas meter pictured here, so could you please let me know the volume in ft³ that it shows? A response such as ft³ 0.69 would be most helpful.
ft³ 594200
